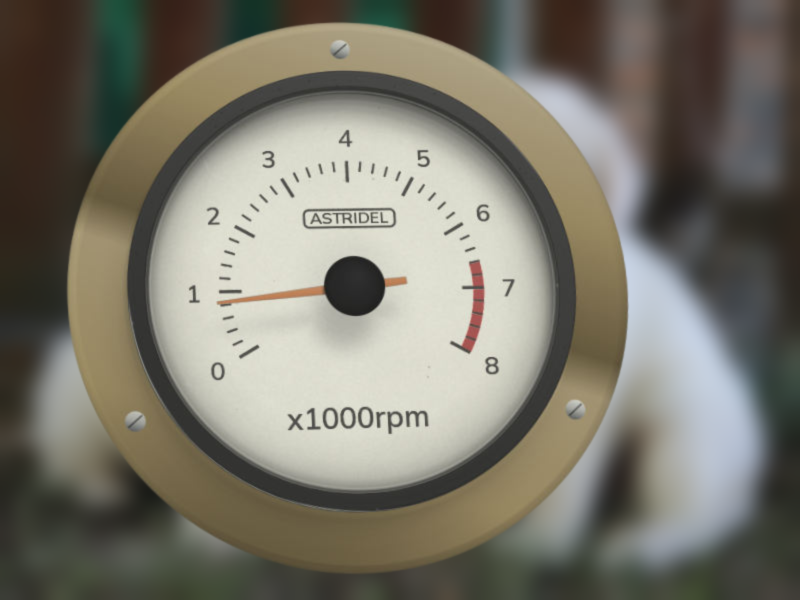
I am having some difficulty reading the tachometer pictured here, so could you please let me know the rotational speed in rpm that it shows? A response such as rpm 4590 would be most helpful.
rpm 800
